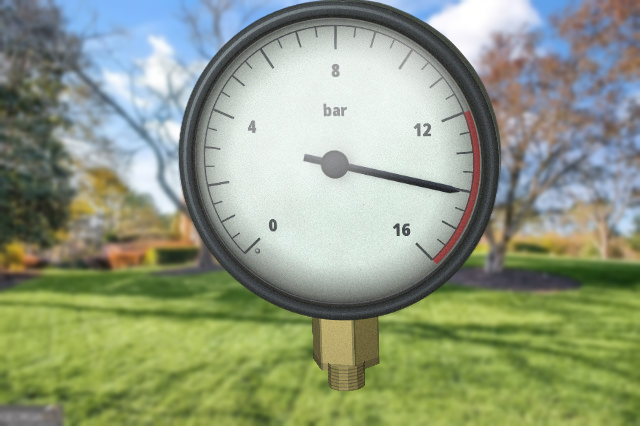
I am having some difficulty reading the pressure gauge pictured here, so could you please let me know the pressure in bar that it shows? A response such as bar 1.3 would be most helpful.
bar 14
